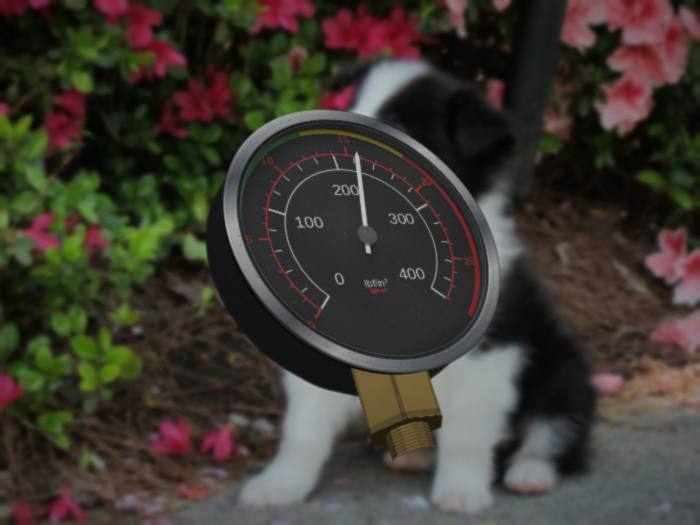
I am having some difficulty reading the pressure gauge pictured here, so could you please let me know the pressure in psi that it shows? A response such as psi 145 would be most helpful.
psi 220
